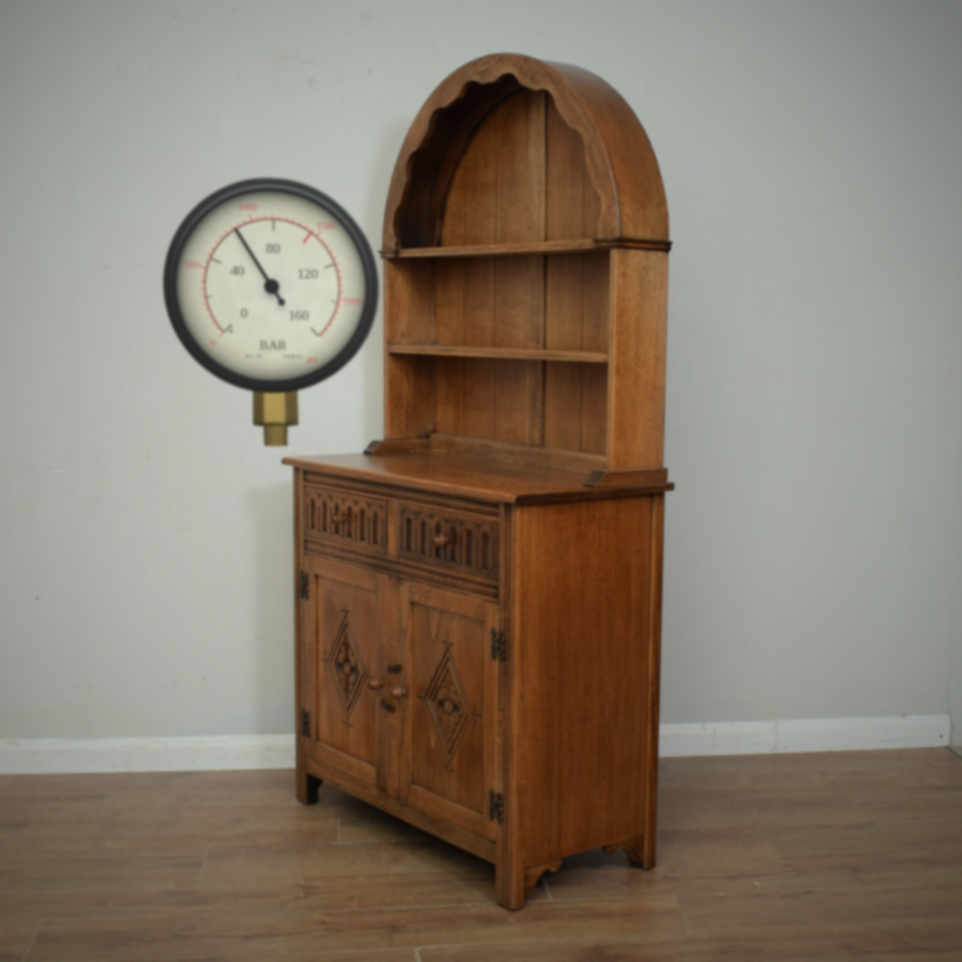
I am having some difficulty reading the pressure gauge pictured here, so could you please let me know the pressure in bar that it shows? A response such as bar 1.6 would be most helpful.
bar 60
